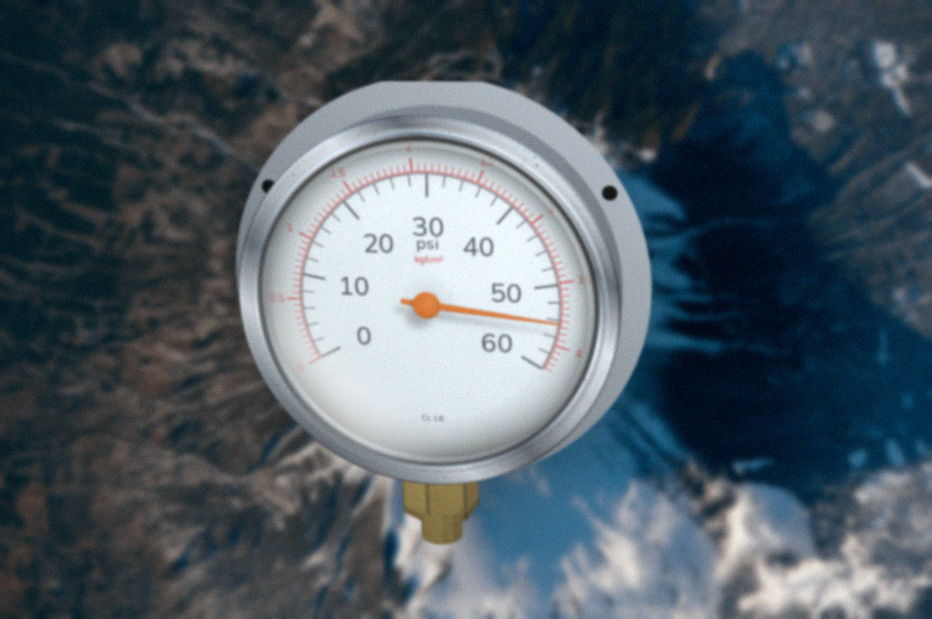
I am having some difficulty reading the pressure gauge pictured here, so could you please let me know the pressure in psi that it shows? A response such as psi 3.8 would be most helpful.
psi 54
